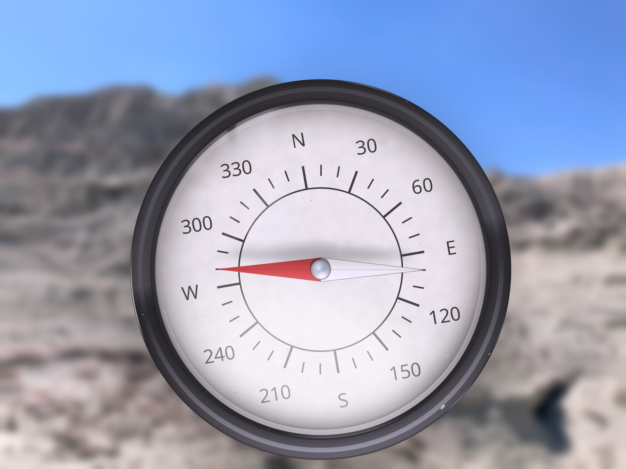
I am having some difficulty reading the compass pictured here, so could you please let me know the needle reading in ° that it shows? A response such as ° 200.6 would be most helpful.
° 280
